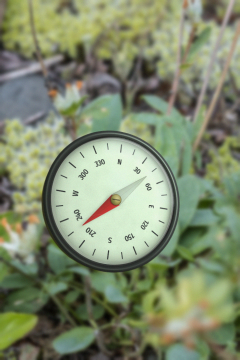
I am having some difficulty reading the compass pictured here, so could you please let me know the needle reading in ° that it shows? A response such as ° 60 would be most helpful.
° 225
